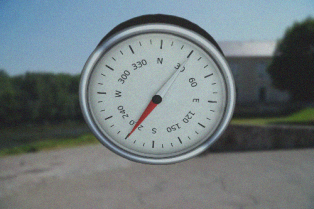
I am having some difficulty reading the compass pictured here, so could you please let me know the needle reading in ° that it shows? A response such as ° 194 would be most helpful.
° 210
